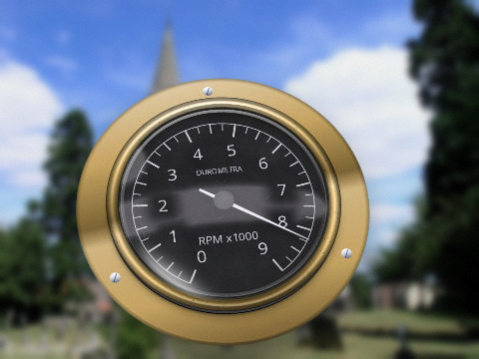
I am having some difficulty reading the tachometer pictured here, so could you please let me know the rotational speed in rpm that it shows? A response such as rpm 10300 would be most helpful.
rpm 8250
